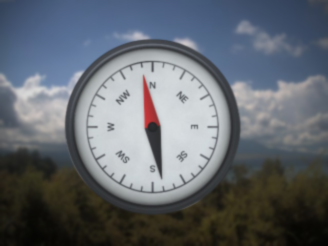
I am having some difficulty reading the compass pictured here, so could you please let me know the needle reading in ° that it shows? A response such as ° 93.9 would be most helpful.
° 350
